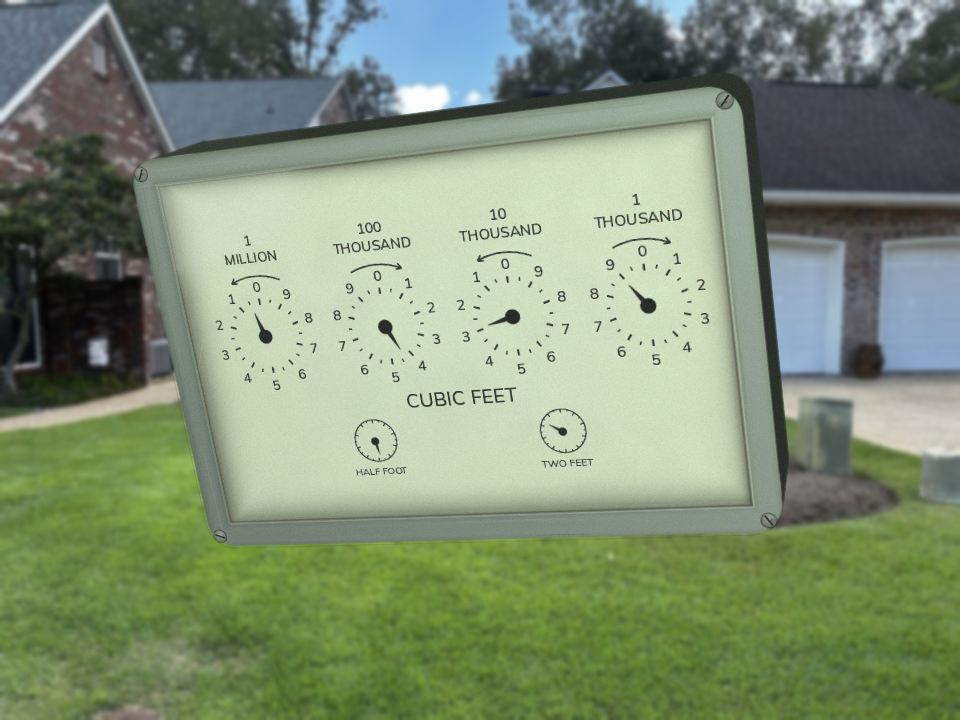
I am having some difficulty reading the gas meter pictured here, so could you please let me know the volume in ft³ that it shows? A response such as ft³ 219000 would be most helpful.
ft³ 42900
